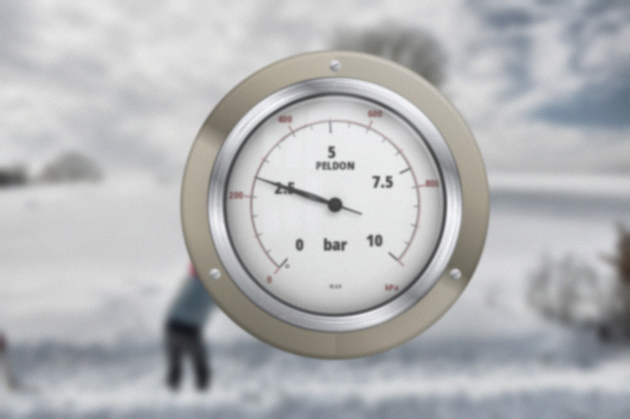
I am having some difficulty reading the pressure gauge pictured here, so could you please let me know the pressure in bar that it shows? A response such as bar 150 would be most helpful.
bar 2.5
